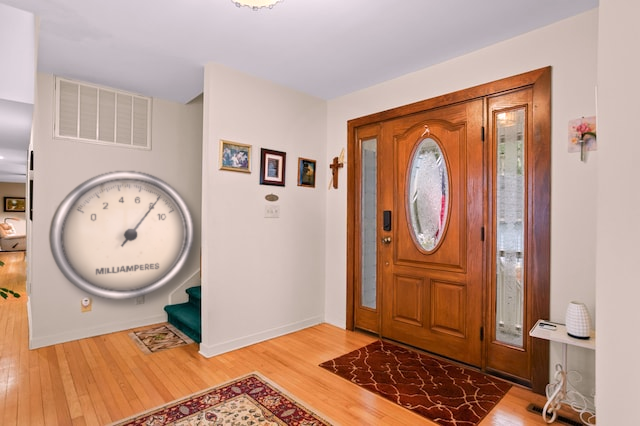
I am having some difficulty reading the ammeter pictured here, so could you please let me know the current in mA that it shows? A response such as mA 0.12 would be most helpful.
mA 8
